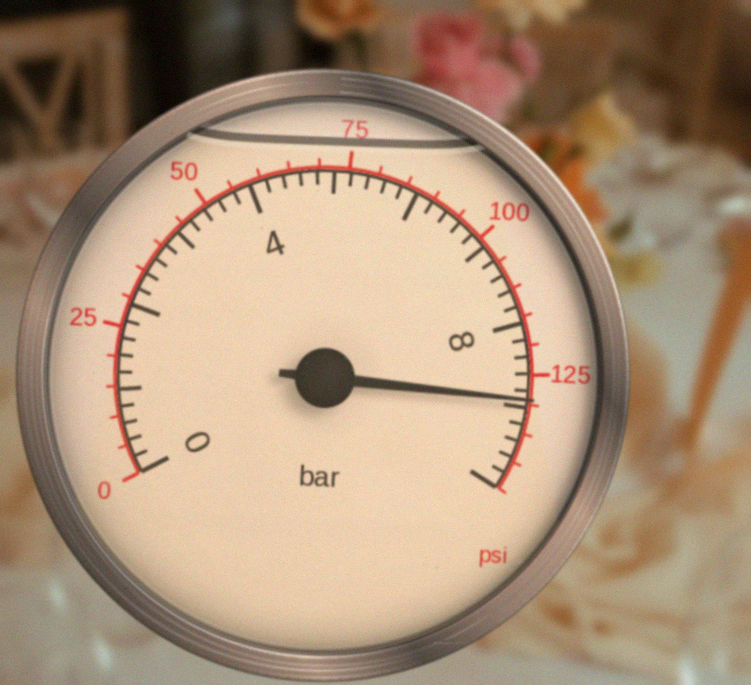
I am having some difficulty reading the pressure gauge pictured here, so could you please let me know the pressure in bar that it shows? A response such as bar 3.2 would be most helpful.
bar 8.9
